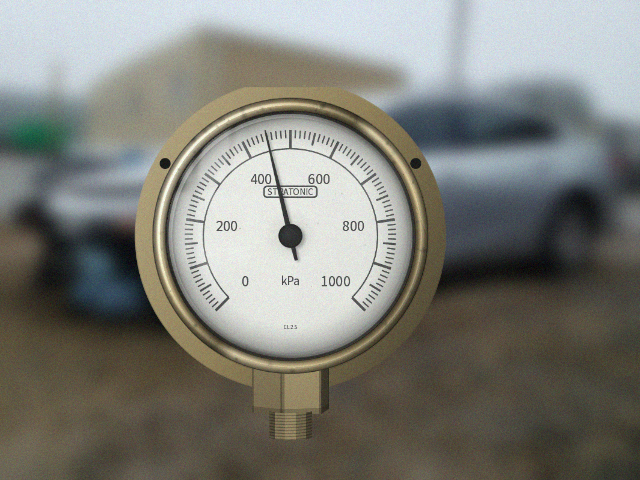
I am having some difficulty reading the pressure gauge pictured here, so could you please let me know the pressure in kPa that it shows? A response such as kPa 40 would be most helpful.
kPa 450
